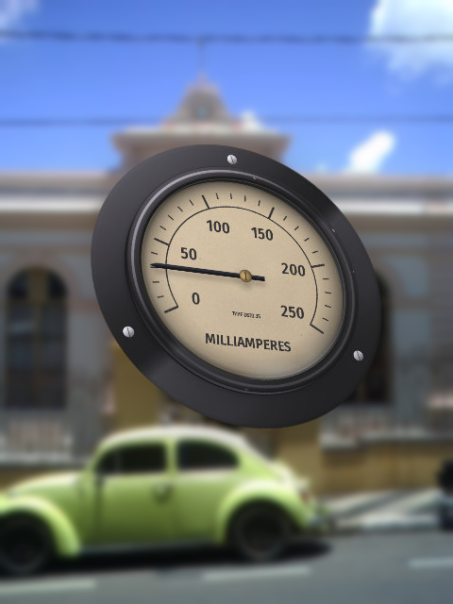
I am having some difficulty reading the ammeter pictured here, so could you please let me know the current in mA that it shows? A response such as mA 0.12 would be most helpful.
mA 30
